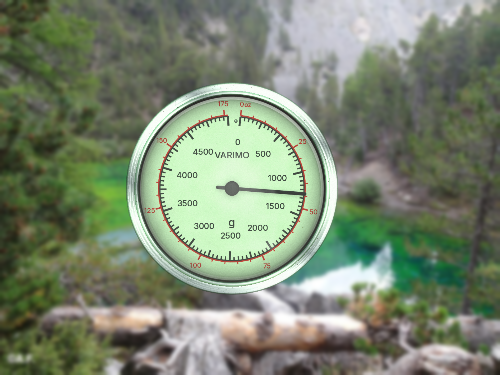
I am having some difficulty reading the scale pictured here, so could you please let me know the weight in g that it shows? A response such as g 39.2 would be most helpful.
g 1250
